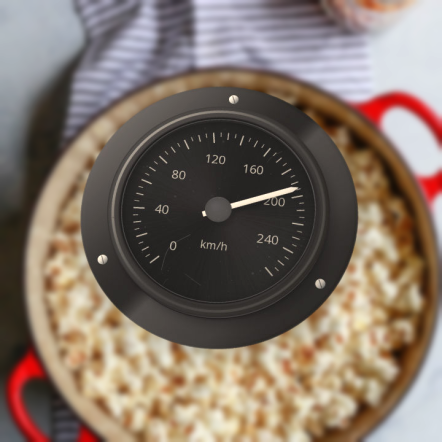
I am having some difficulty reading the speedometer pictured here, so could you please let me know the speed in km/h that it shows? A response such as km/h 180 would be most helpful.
km/h 195
